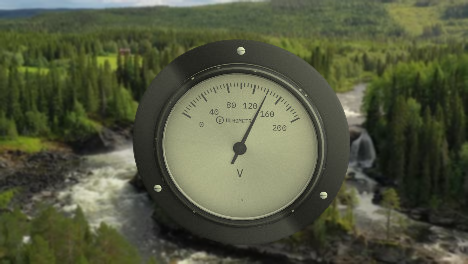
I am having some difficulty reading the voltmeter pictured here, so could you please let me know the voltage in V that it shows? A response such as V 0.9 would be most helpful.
V 140
